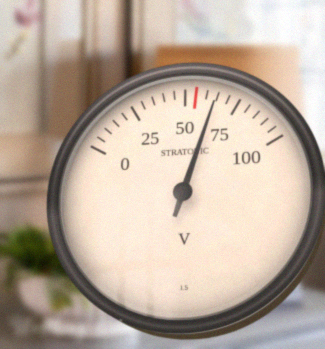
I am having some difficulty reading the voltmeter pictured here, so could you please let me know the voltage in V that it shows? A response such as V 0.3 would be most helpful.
V 65
